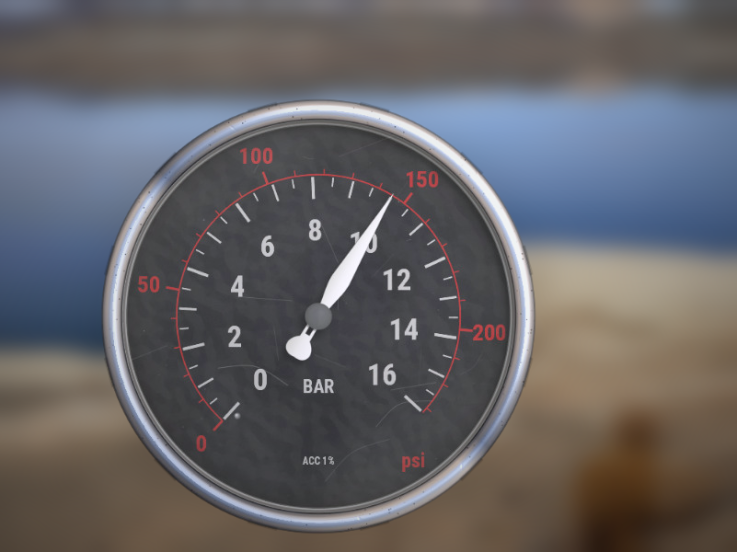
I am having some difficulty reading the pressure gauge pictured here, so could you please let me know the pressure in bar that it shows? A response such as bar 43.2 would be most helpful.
bar 10
